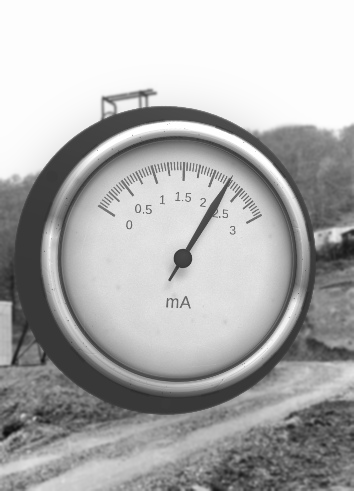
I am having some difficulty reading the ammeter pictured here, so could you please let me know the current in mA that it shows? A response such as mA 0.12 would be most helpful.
mA 2.25
